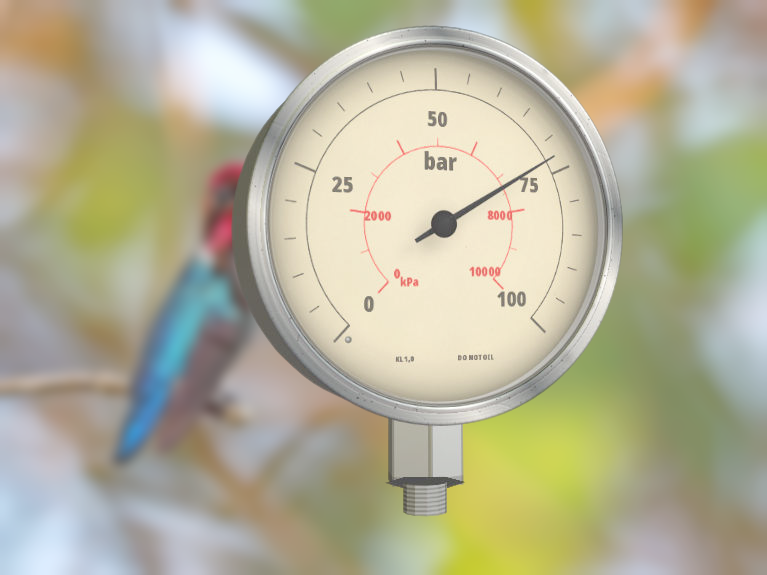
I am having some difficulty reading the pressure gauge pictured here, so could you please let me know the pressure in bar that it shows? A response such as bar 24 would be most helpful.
bar 72.5
